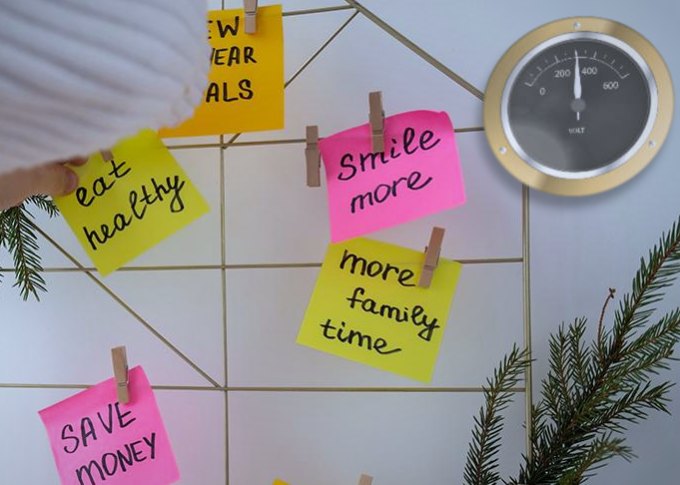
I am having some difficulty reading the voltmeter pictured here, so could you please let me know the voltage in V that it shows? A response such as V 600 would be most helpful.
V 300
